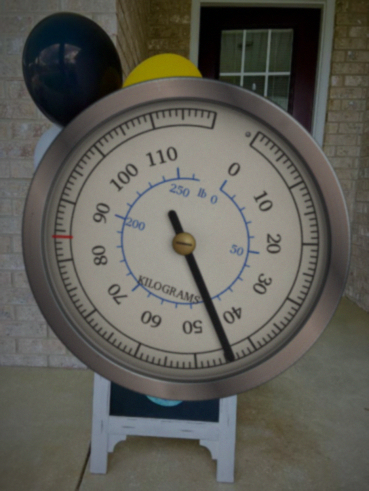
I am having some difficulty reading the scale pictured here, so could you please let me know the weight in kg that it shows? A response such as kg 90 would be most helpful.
kg 44
